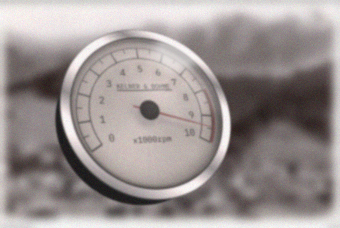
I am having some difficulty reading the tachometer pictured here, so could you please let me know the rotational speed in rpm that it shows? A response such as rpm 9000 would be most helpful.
rpm 9500
